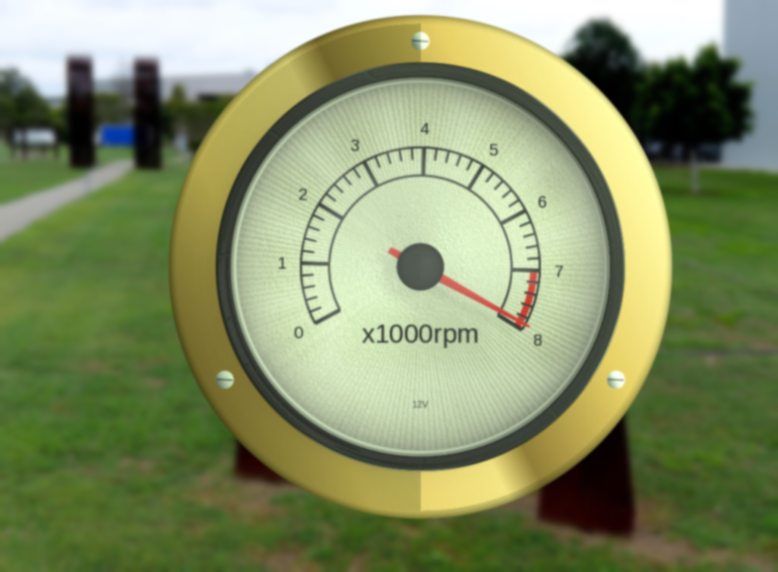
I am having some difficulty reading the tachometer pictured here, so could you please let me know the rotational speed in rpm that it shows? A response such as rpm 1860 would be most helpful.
rpm 7900
